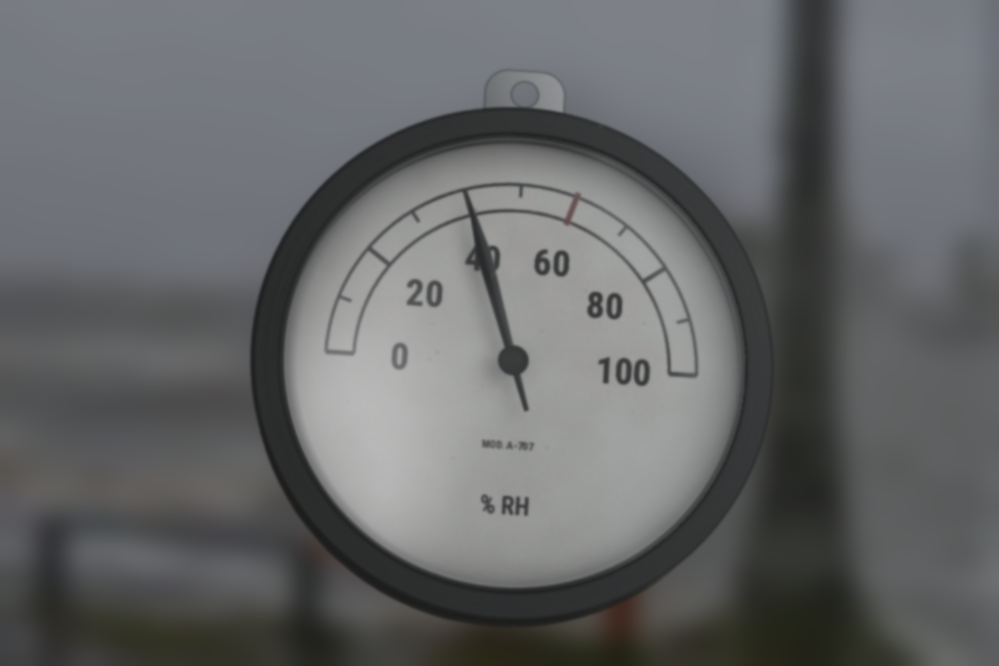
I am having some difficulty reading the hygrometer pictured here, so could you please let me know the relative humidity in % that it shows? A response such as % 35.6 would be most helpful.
% 40
